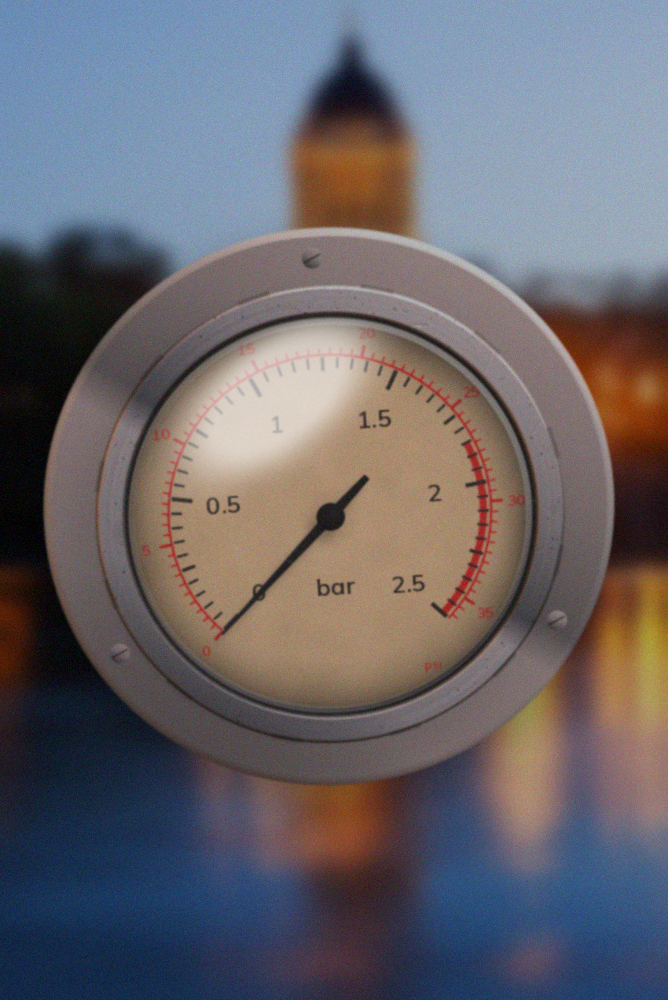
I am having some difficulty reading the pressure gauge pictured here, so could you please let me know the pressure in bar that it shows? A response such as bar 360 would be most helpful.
bar 0
